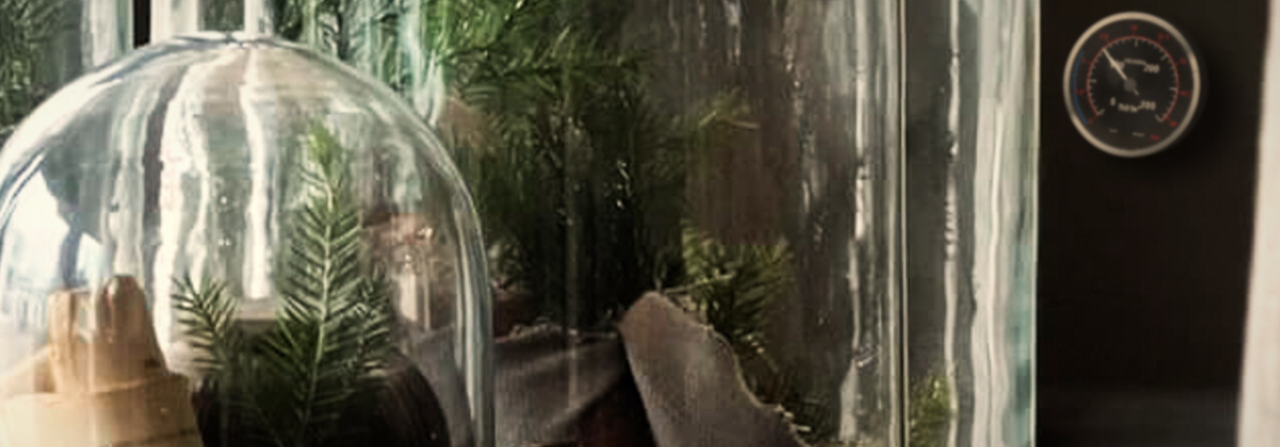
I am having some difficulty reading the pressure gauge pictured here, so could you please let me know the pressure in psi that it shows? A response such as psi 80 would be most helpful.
psi 100
